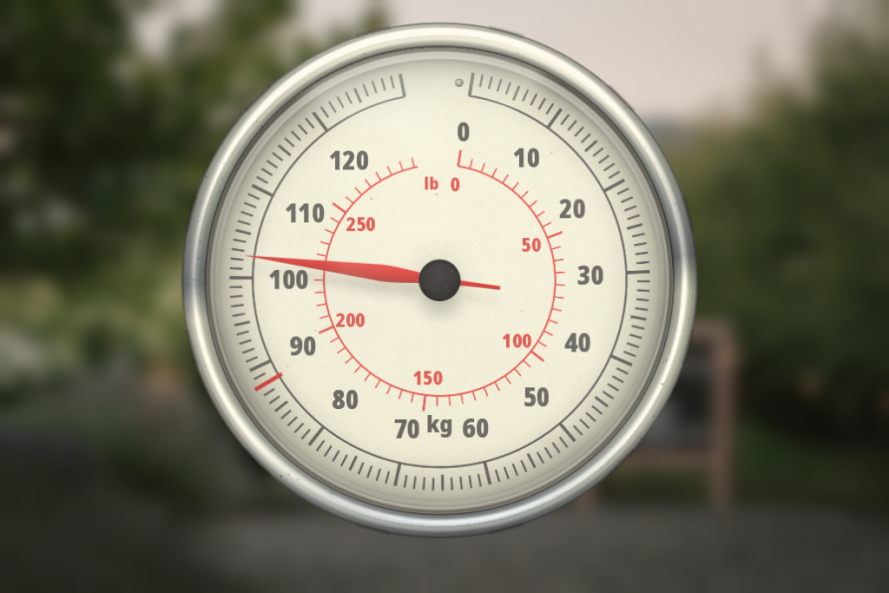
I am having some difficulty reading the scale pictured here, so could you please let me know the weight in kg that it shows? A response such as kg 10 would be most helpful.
kg 102.5
